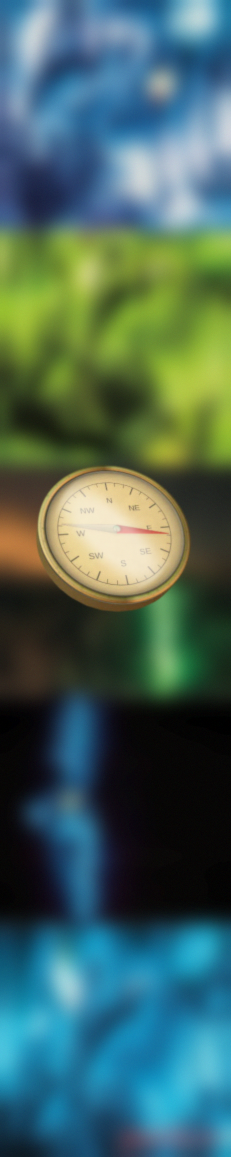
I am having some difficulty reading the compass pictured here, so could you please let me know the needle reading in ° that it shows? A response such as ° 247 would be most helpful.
° 100
